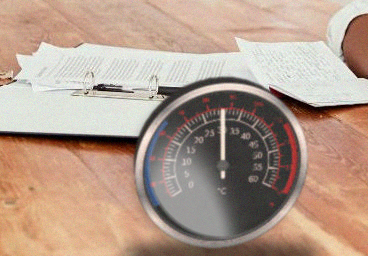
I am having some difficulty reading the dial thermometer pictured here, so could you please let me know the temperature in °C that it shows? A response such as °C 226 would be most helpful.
°C 30
